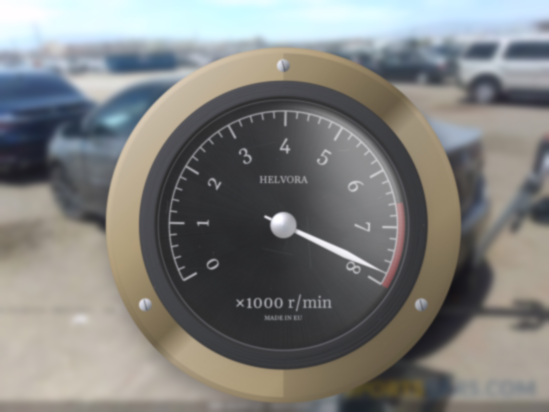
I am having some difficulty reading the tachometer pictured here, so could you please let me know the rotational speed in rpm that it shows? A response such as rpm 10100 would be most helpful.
rpm 7800
